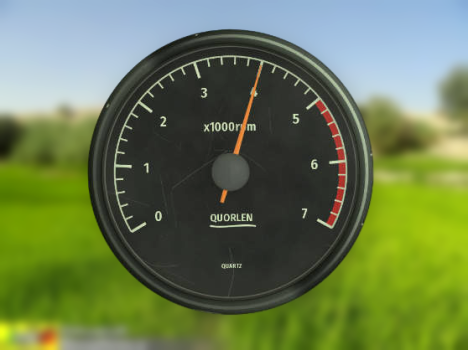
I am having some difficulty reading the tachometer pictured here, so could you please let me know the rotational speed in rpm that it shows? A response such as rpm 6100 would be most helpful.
rpm 4000
